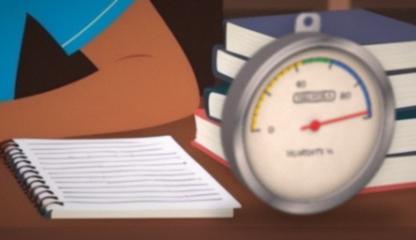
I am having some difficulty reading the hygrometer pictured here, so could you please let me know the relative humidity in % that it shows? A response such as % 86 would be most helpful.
% 96
